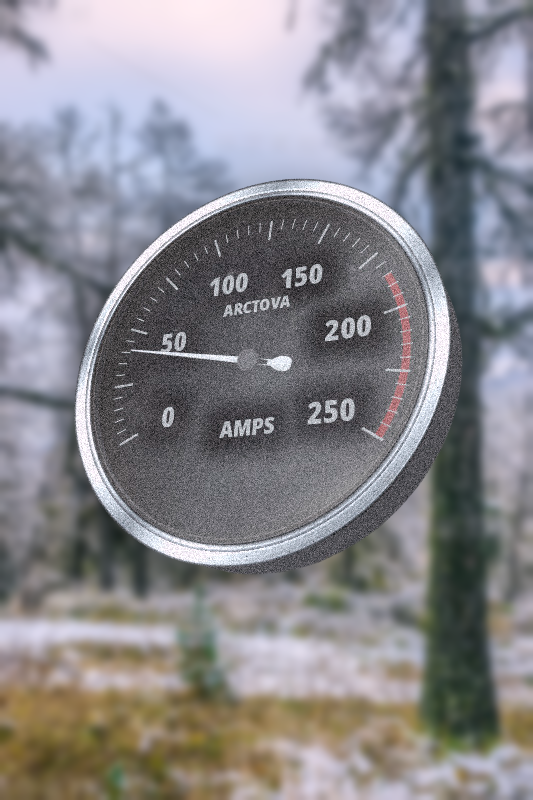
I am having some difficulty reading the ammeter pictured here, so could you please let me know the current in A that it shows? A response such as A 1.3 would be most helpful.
A 40
